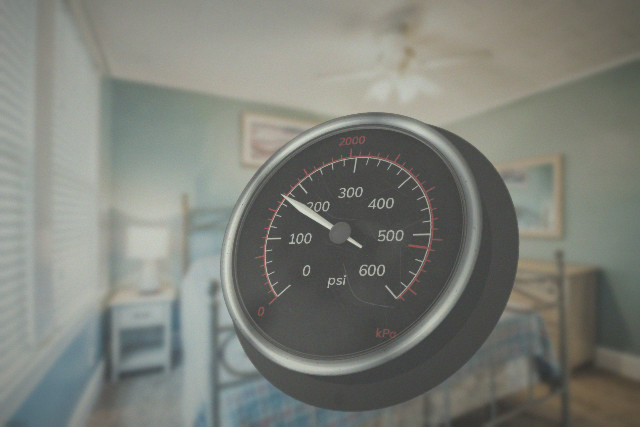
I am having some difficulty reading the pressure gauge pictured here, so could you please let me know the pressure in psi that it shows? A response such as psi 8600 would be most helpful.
psi 170
